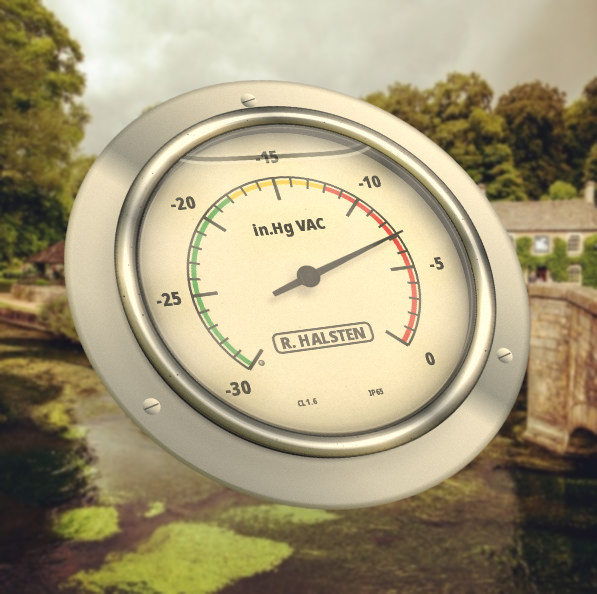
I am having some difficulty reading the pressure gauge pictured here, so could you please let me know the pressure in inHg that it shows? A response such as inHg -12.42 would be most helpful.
inHg -7
